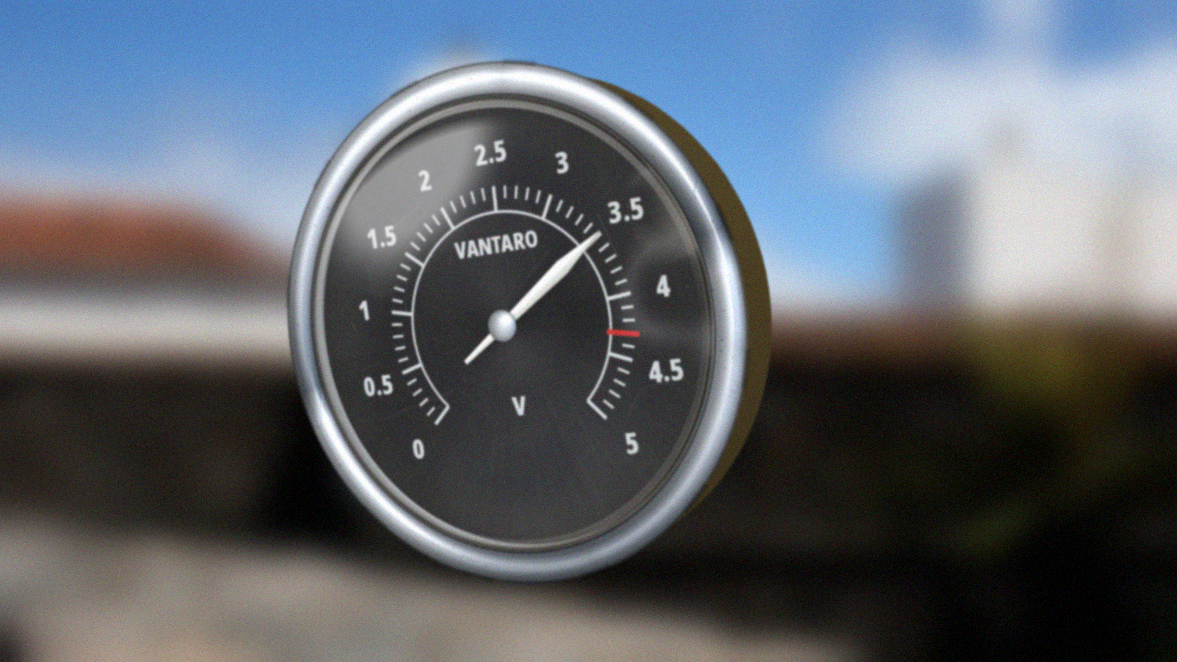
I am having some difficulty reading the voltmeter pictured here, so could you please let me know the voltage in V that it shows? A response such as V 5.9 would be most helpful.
V 3.5
